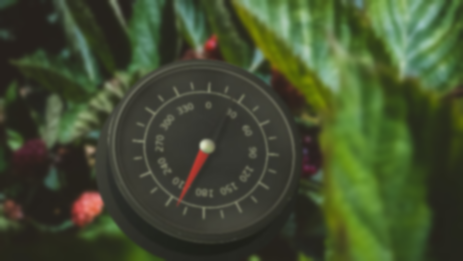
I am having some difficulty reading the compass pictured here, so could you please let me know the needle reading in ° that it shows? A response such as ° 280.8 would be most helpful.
° 202.5
